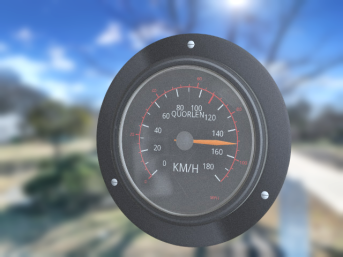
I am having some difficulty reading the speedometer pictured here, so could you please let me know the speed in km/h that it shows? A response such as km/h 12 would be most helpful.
km/h 150
